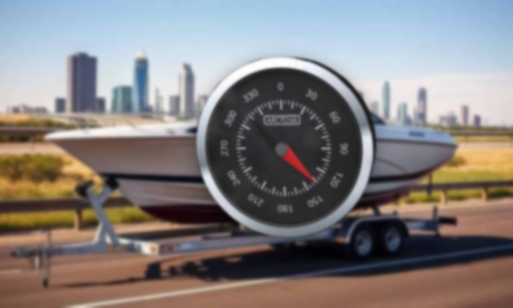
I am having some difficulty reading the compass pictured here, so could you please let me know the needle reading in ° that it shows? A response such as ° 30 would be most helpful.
° 135
